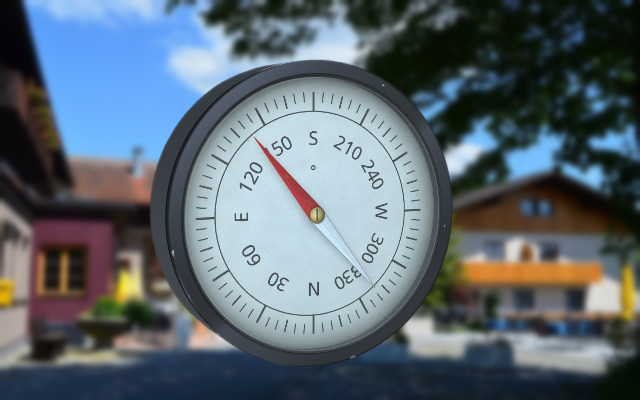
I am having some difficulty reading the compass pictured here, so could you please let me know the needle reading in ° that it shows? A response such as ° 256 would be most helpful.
° 140
